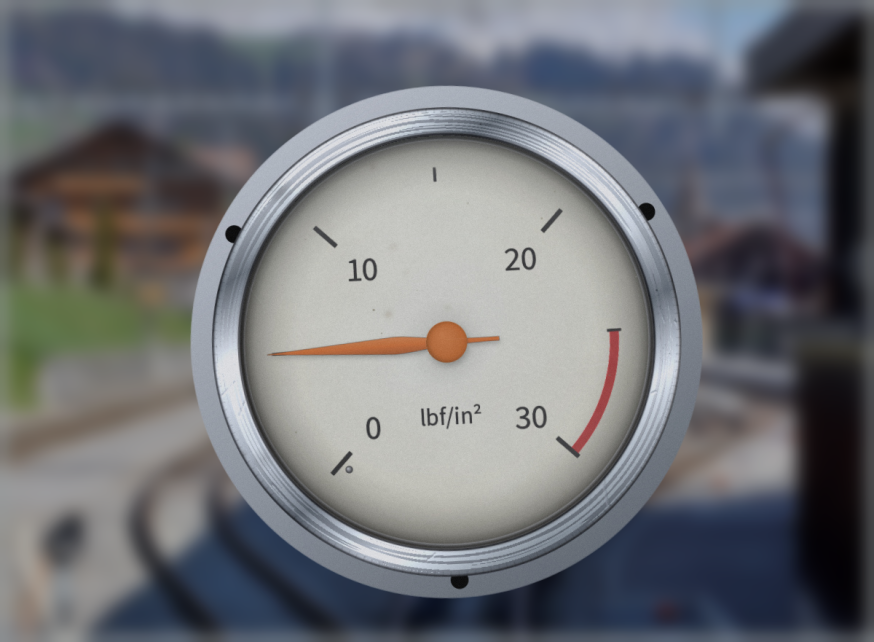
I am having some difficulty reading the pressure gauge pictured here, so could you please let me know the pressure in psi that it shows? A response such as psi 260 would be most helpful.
psi 5
